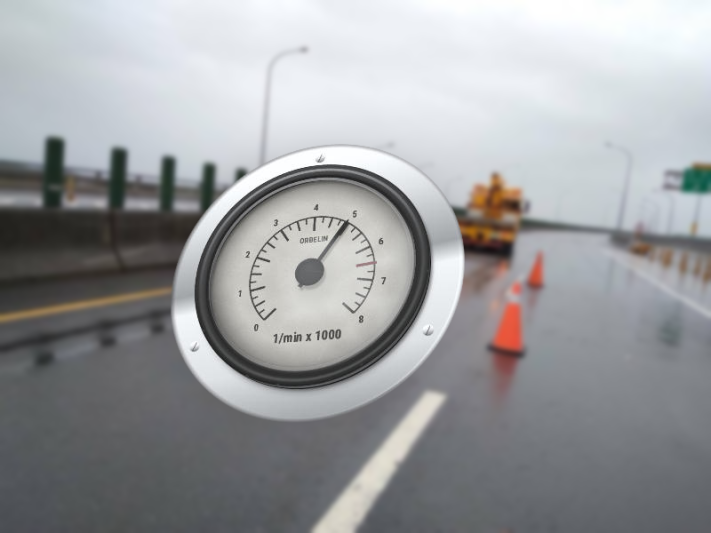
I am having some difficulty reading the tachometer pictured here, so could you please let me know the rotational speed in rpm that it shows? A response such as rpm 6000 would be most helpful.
rpm 5000
